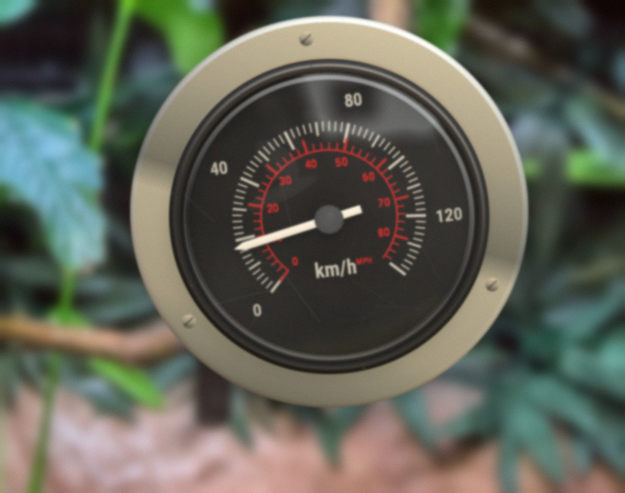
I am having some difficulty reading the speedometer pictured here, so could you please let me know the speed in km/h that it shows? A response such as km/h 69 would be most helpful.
km/h 18
